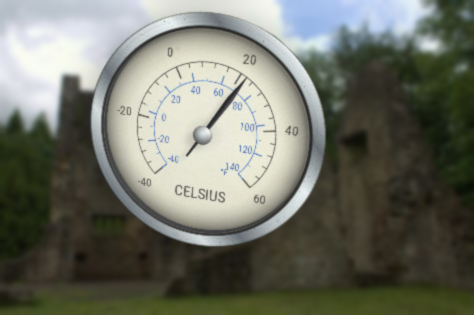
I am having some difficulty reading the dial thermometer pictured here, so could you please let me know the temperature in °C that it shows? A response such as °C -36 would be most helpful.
°C 22
